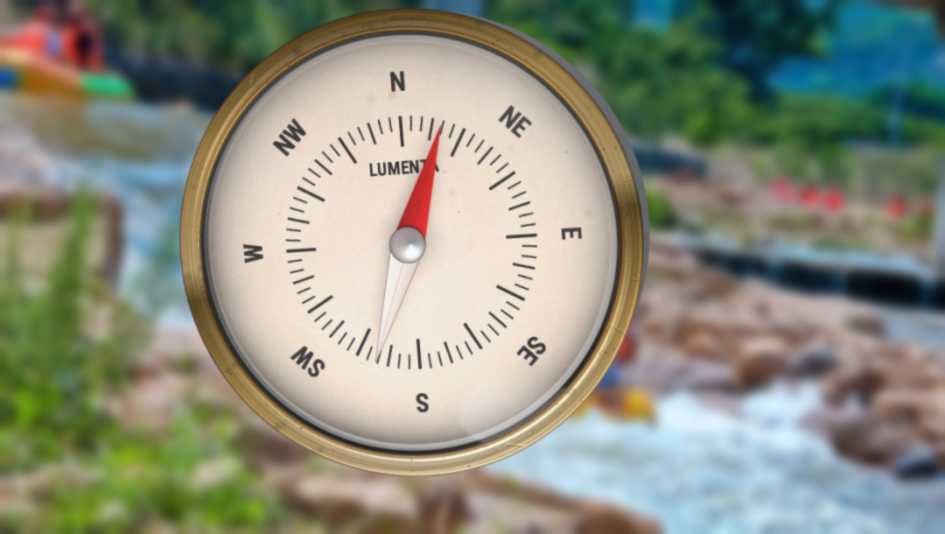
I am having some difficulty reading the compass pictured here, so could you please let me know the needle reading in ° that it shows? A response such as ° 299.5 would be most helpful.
° 20
